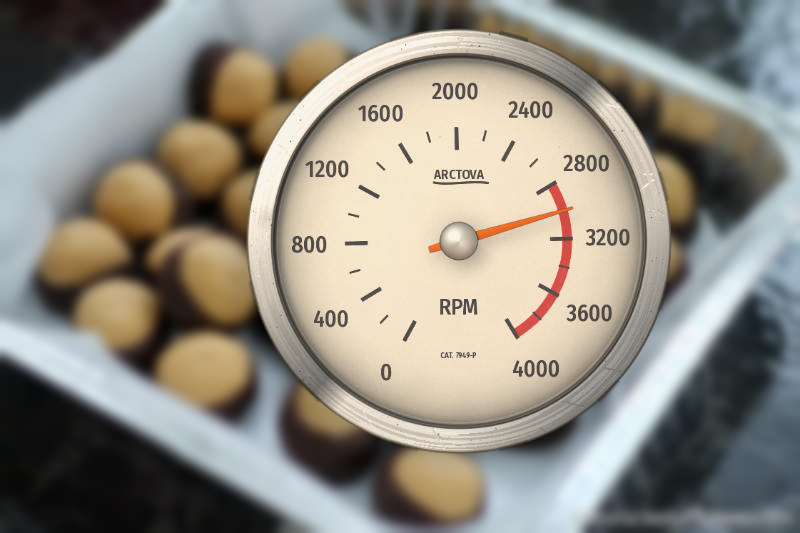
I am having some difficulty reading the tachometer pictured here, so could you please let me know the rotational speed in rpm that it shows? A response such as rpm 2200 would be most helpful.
rpm 3000
